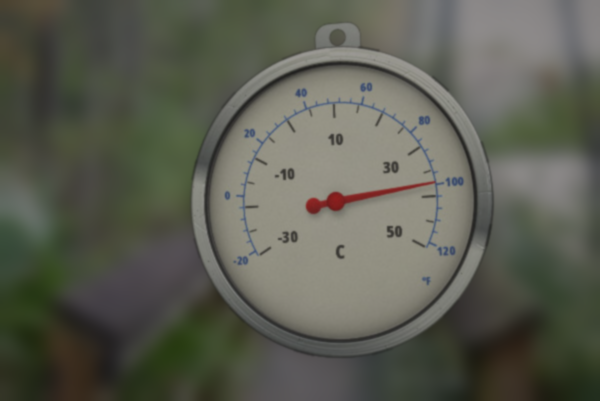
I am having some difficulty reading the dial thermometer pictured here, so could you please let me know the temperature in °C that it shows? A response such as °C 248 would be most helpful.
°C 37.5
